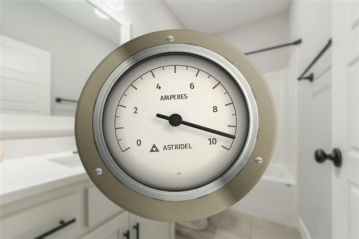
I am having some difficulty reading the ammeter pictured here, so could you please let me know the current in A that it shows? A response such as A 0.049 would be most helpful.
A 9.5
